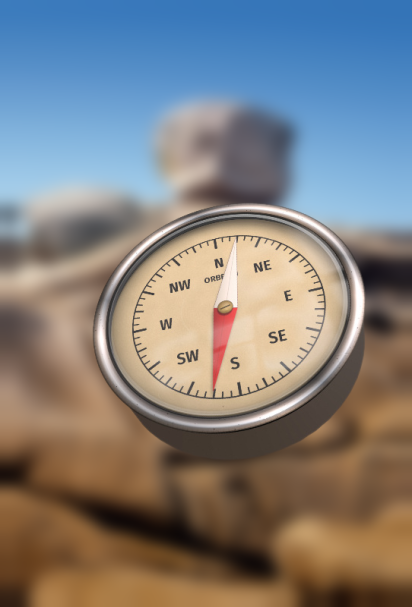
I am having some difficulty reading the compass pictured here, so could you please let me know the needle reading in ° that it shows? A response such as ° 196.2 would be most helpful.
° 195
